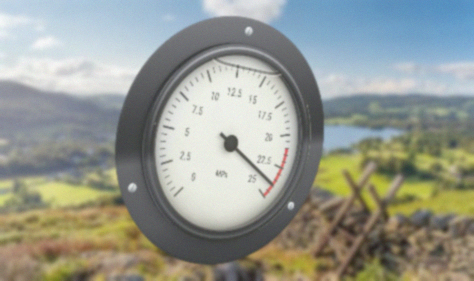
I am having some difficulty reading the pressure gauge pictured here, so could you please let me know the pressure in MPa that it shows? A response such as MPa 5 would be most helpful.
MPa 24
